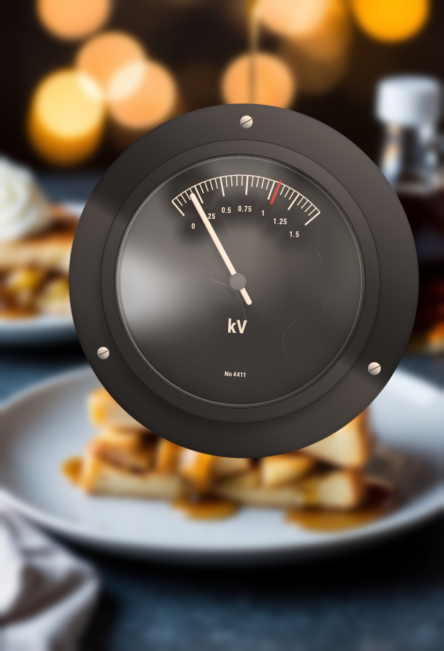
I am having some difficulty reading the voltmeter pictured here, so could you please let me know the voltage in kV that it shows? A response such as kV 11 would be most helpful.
kV 0.2
